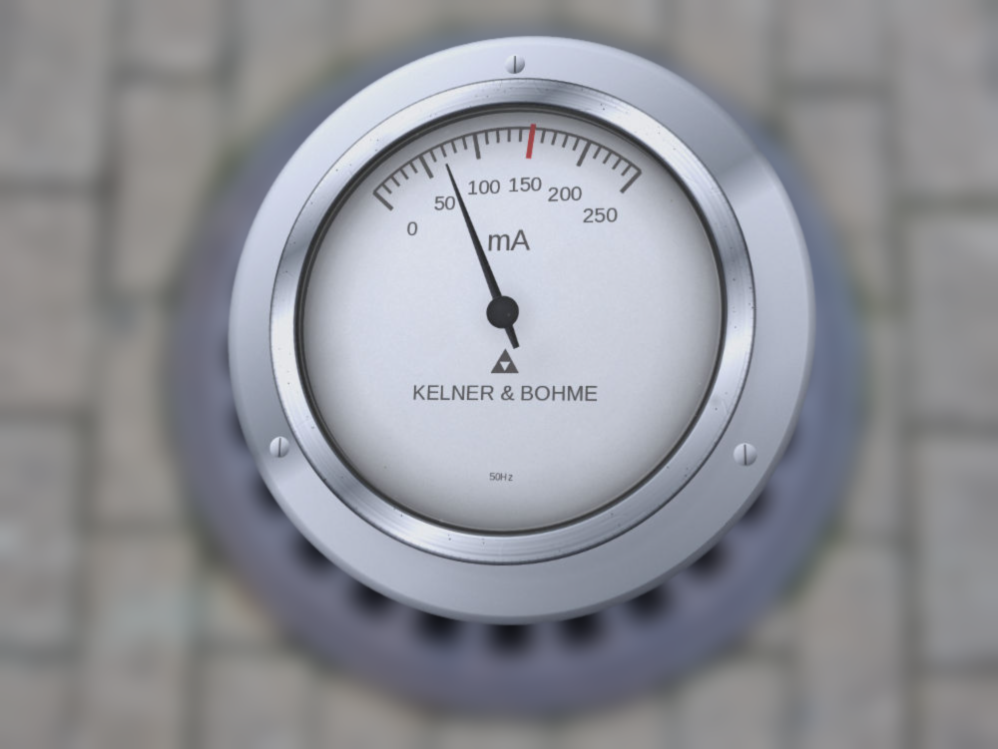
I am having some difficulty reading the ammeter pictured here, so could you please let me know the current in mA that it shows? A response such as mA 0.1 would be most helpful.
mA 70
